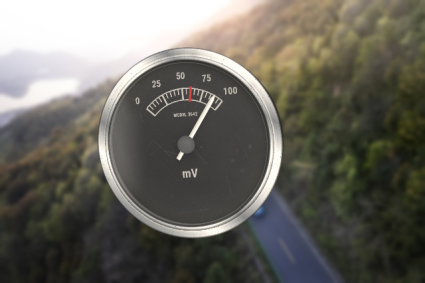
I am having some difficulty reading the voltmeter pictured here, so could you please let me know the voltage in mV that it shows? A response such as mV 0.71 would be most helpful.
mV 90
